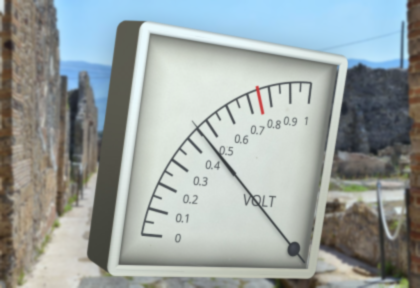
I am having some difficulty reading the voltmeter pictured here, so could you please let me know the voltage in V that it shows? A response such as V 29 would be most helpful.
V 0.45
